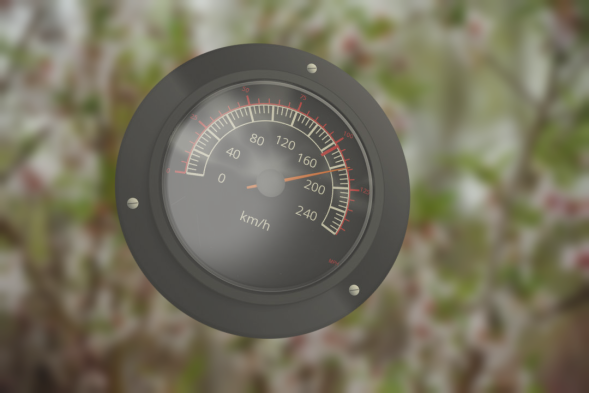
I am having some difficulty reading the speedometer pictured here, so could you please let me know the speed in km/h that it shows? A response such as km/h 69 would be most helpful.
km/h 184
